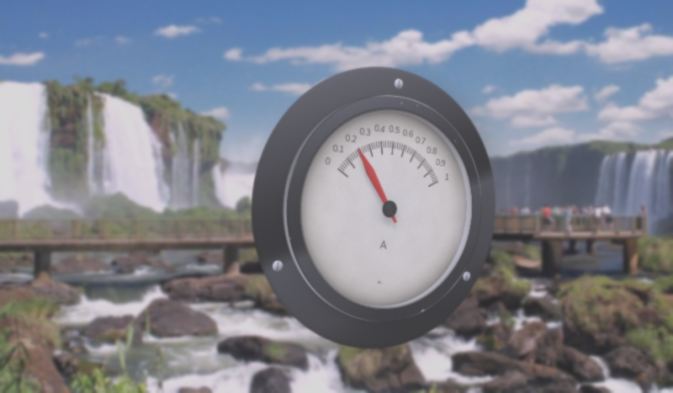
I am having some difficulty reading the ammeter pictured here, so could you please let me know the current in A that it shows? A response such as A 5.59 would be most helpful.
A 0.2
